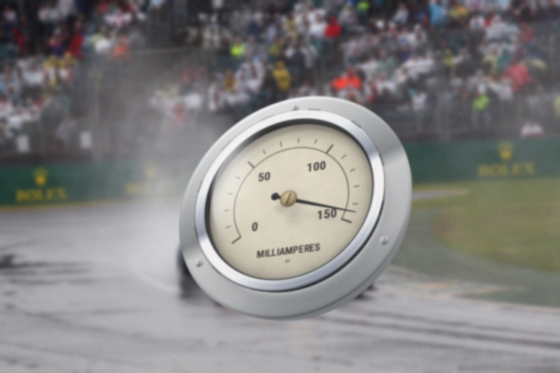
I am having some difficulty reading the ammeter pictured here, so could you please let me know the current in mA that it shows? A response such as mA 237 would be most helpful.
mA 145
